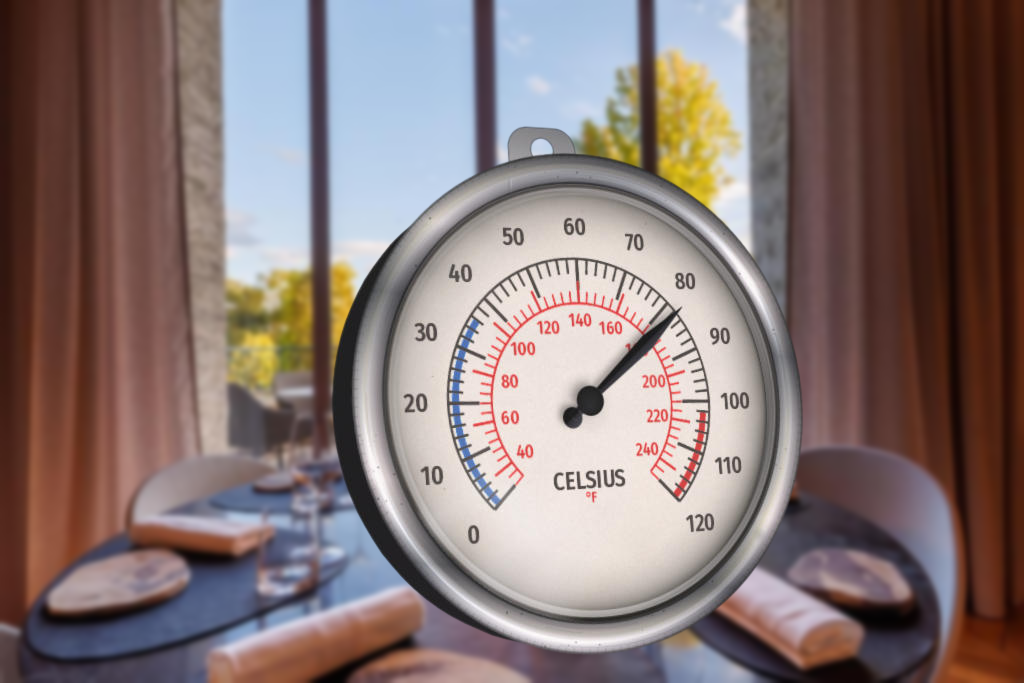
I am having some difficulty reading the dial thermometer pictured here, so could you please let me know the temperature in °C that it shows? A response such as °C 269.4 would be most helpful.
°C 82
